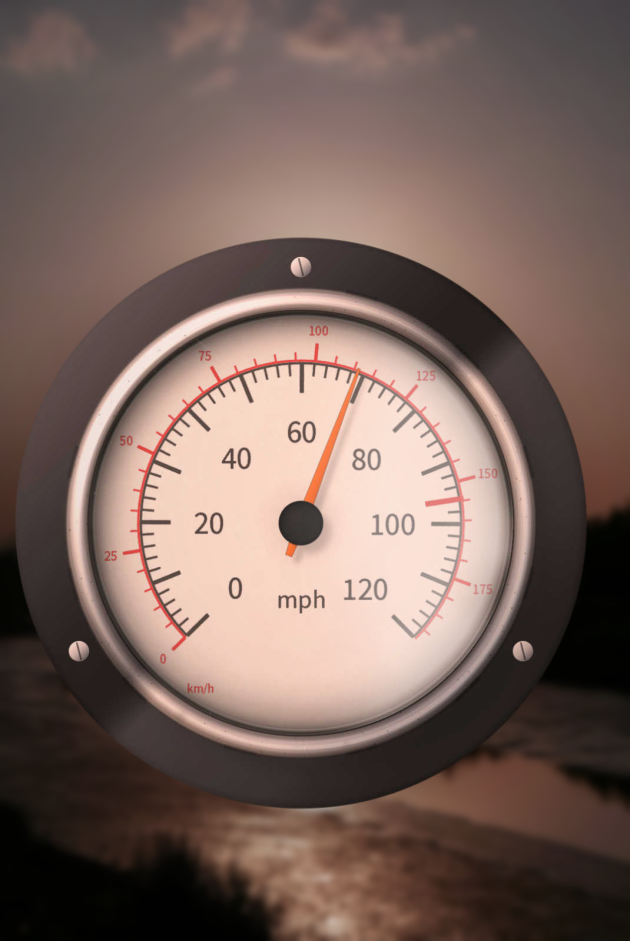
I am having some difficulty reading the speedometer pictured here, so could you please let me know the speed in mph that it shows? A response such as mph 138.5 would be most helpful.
mph 69
